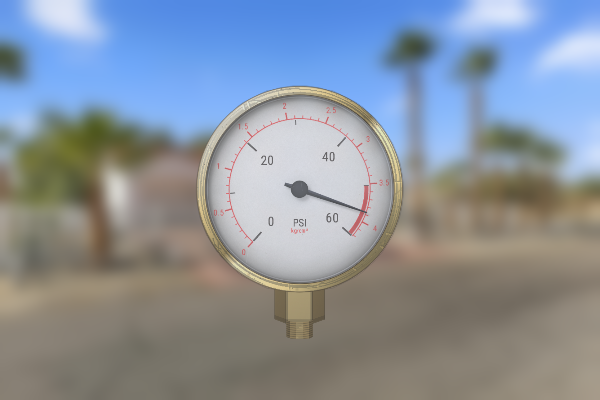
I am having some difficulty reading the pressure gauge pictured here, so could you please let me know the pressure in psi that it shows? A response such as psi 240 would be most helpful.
psi 55
